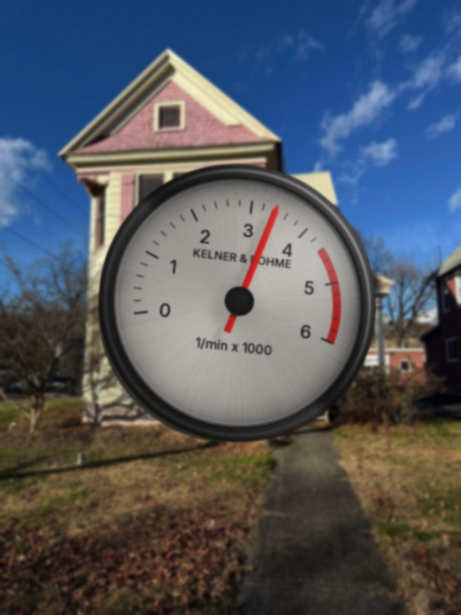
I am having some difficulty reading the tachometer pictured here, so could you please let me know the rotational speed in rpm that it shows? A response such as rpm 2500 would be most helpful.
rpm 3400
